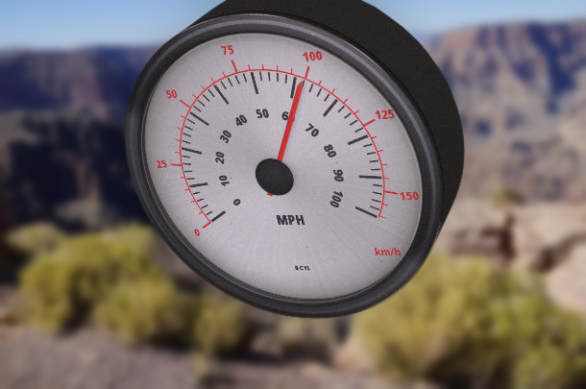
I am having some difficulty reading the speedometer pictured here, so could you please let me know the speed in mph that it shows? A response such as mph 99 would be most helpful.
mph 62
